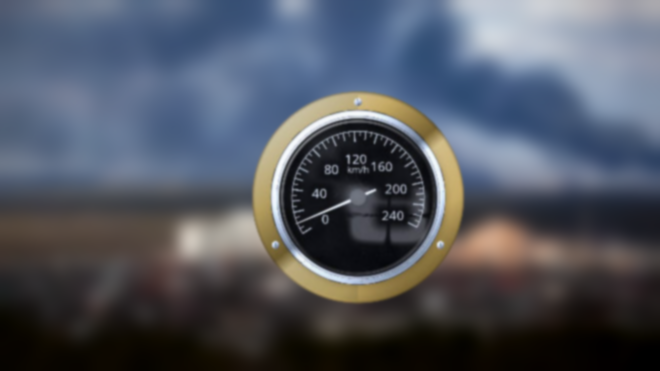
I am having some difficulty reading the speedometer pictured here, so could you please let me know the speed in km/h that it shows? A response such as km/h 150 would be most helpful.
km/h 10
